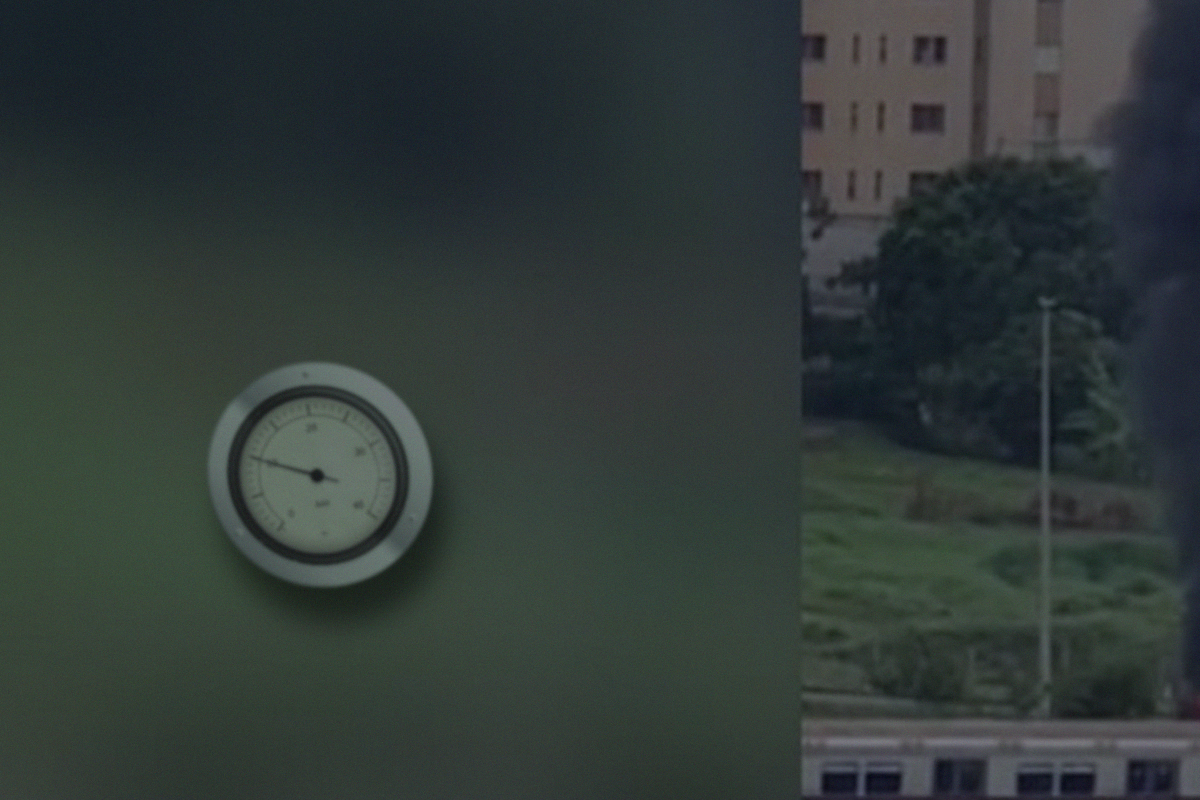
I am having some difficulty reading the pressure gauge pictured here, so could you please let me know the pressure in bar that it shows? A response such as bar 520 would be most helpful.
bar 10
